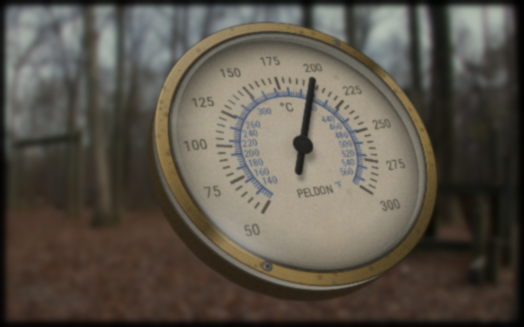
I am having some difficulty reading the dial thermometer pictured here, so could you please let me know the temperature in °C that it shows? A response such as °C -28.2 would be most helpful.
°C 200
